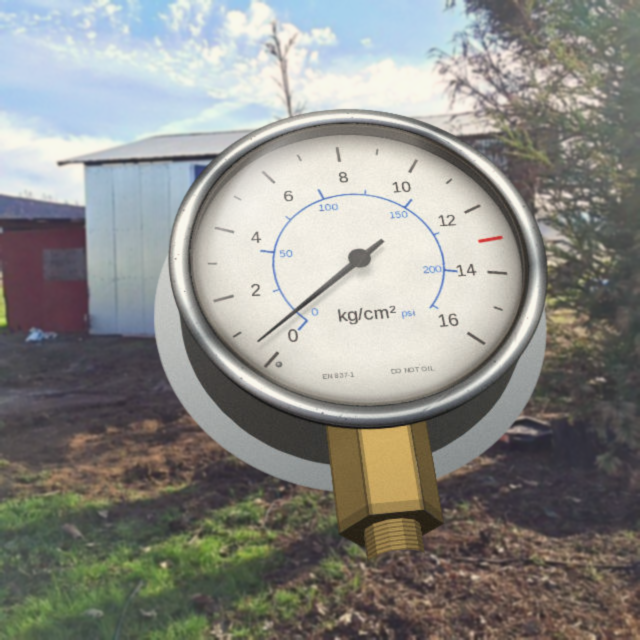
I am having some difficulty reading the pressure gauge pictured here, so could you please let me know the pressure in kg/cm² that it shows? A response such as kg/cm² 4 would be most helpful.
kg/cm² 0.5
